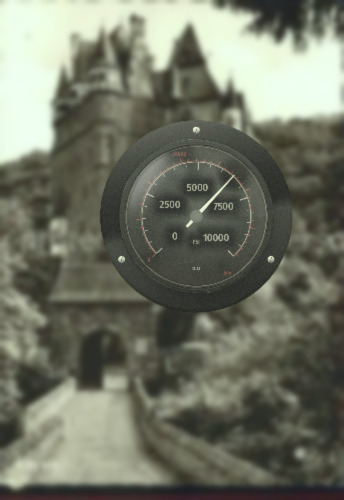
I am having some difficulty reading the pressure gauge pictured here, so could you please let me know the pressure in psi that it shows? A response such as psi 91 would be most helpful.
psi 6500
